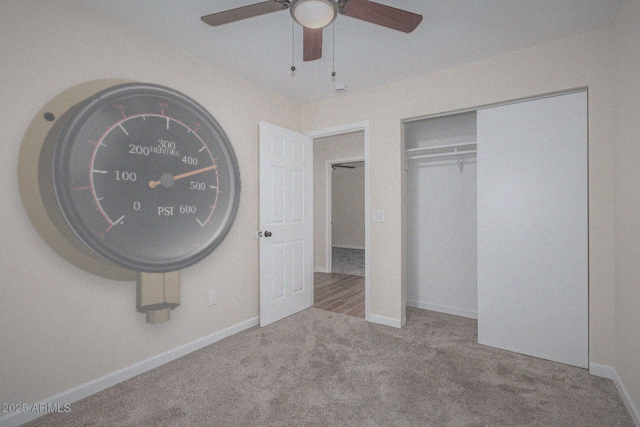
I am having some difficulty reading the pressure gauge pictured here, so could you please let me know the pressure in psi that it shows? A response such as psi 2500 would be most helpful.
psi 450
